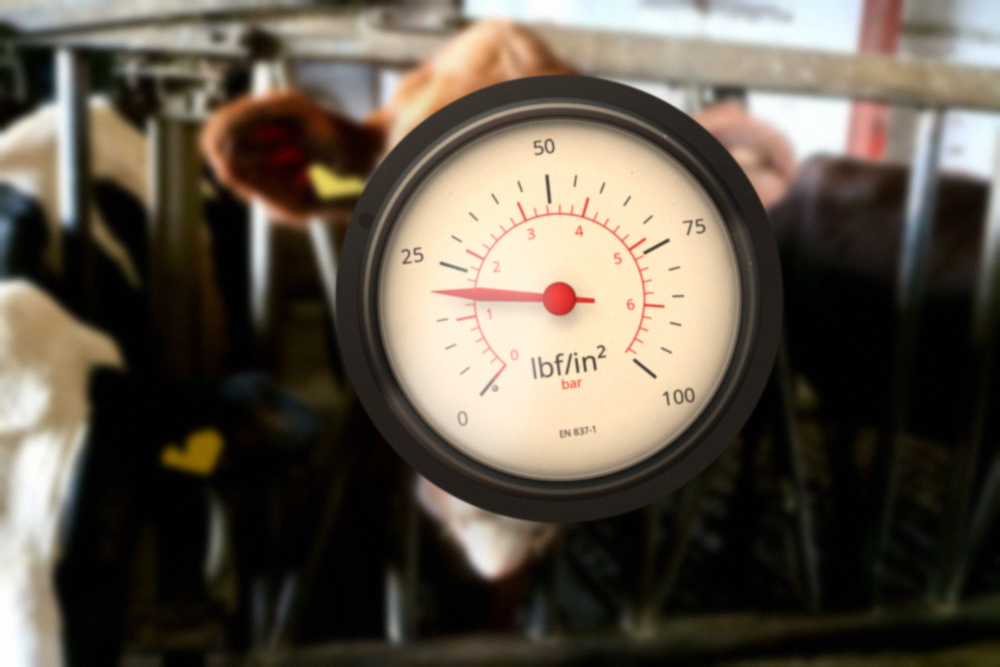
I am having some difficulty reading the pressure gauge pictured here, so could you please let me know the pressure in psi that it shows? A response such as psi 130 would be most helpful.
psi 20
